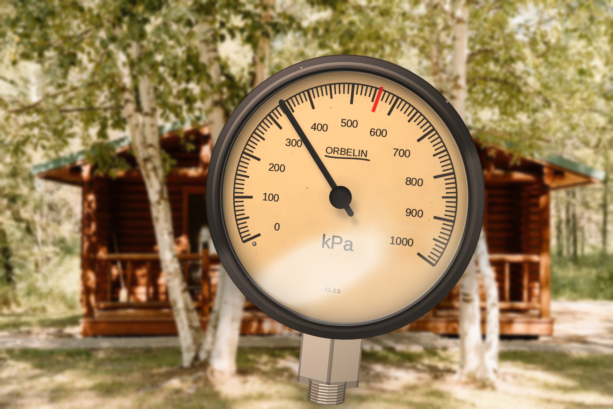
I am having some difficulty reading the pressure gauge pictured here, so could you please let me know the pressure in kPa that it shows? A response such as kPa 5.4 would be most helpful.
kPa 340
